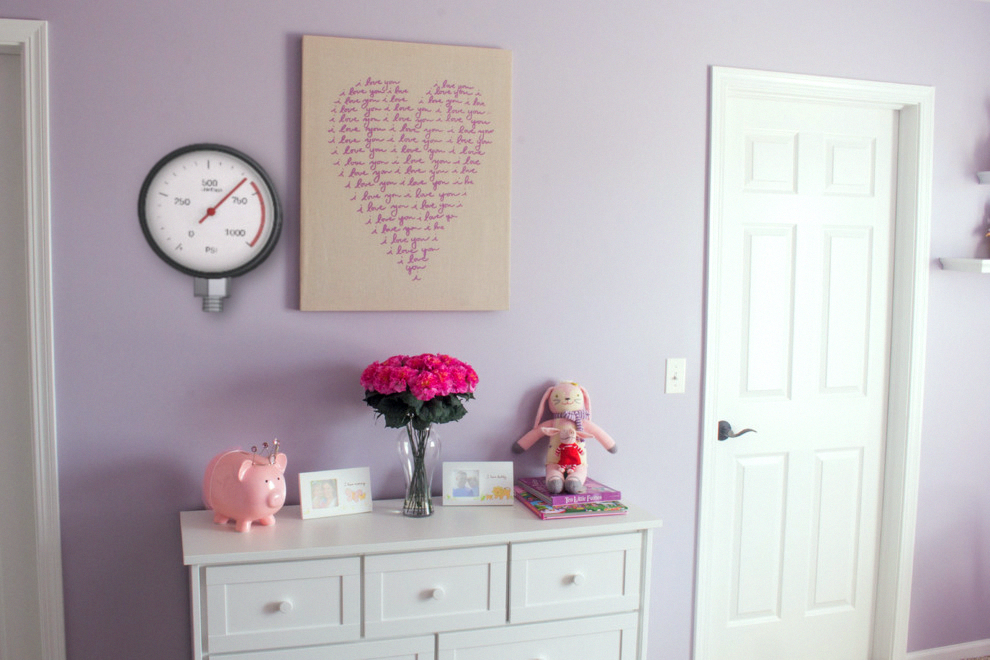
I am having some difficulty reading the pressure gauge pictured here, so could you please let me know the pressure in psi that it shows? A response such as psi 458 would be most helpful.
psi 675
